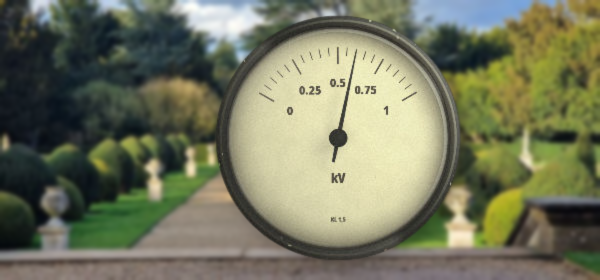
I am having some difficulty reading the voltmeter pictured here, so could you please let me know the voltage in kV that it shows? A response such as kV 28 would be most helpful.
kV 0.6
